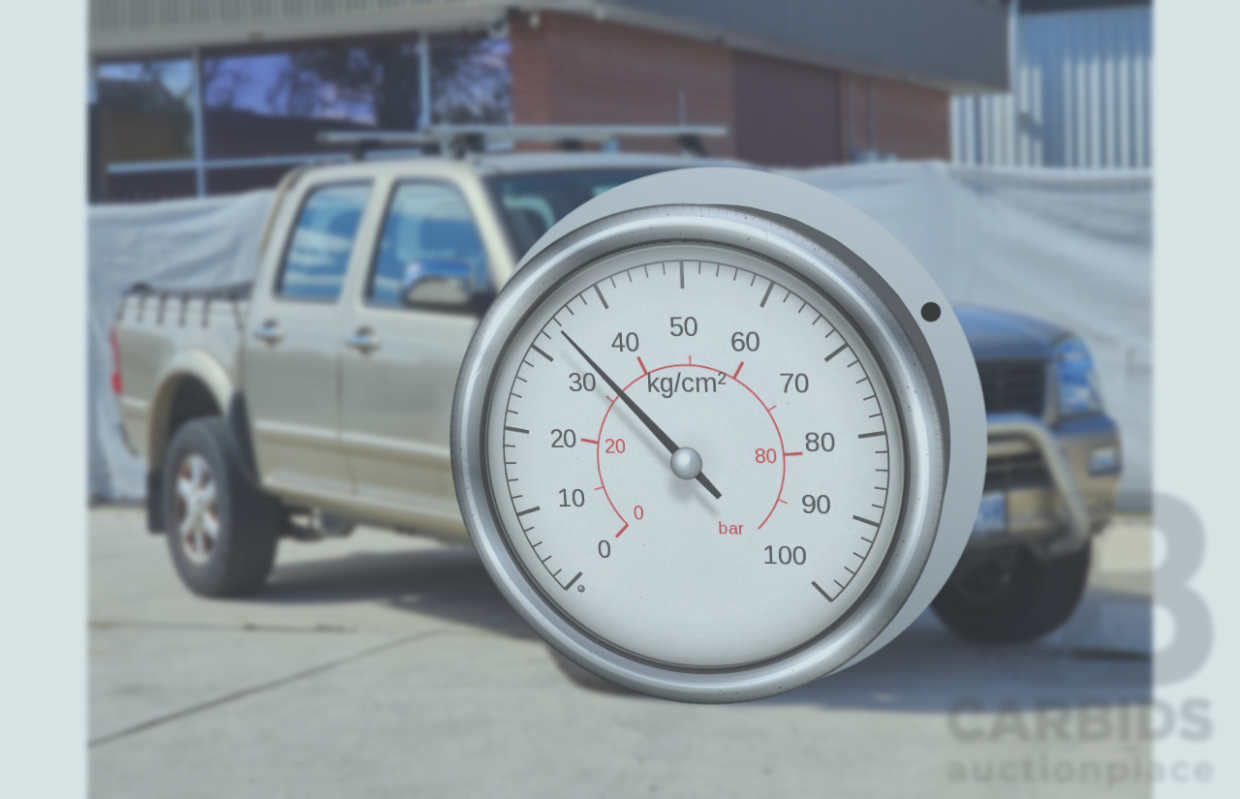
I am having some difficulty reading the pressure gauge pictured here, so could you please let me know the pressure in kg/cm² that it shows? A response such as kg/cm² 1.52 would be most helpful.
kg/cm² 34
